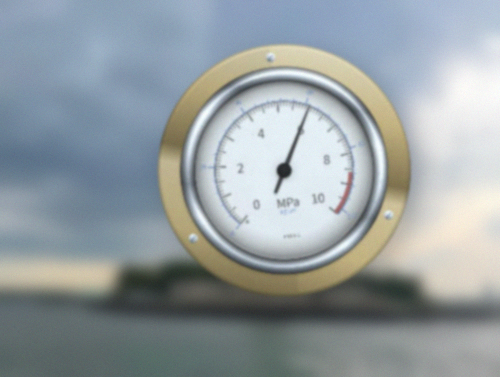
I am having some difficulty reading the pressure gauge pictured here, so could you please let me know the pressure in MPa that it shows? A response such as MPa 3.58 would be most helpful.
MPa 6
